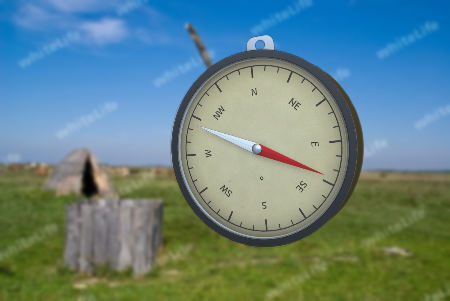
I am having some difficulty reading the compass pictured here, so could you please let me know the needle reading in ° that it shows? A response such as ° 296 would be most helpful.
° 115
